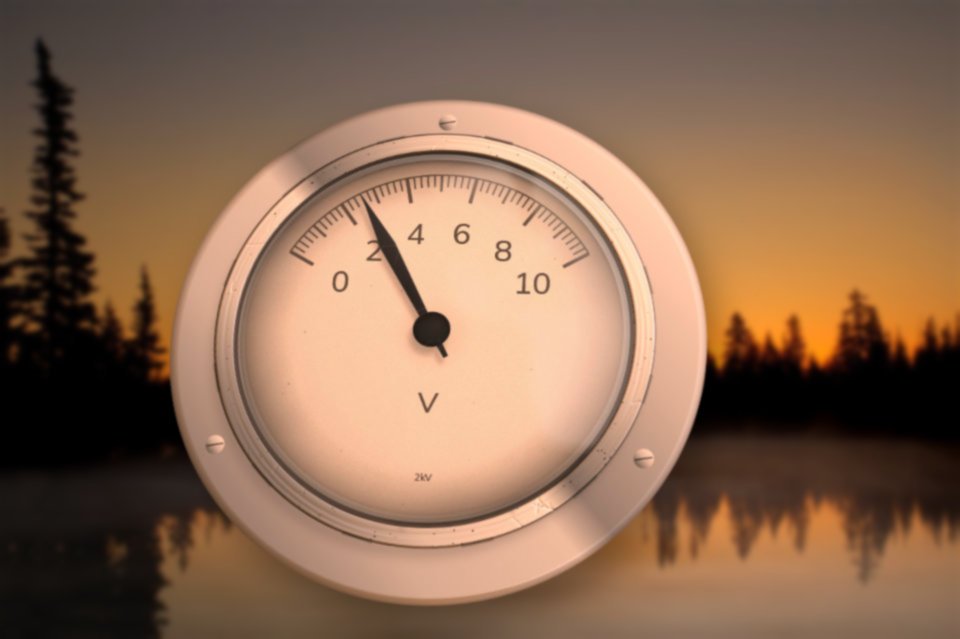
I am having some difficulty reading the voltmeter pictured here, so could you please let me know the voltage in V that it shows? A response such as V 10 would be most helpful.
V 2.6
